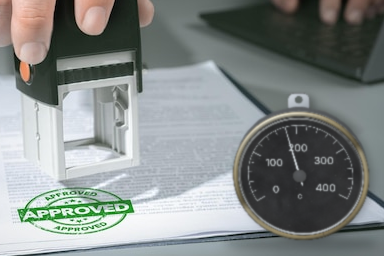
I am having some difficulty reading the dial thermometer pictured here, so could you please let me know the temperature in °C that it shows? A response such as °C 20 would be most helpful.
°C 180
